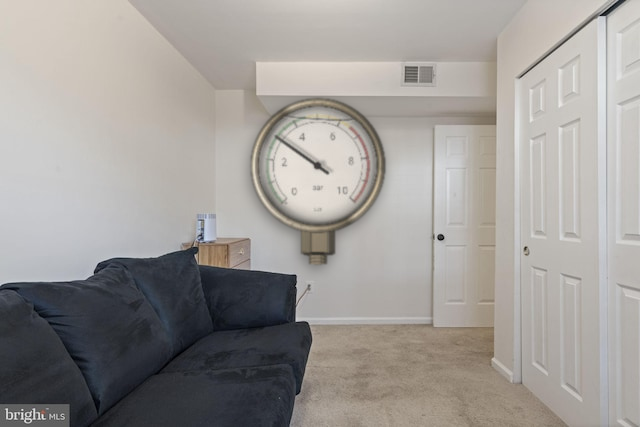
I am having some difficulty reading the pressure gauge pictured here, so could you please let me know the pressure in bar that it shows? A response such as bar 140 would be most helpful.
bar 3
